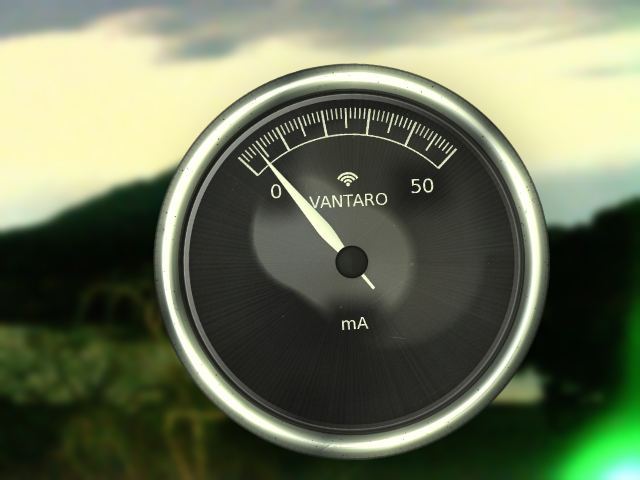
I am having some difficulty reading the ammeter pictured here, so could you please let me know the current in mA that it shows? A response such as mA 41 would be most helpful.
mA 4
